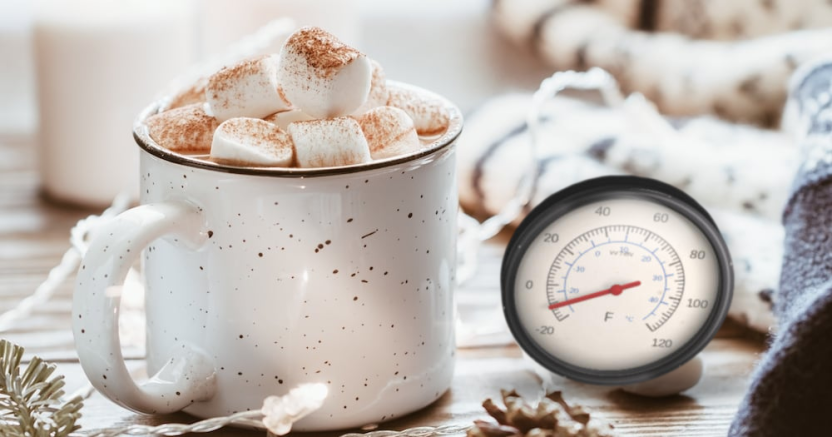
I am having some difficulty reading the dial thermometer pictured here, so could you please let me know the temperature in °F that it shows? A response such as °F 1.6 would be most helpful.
°F -10
